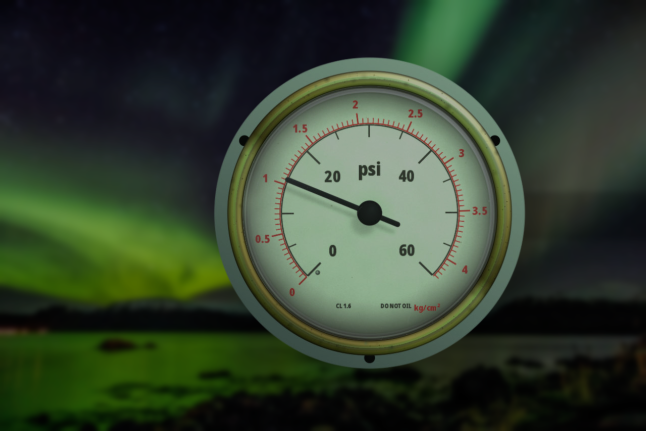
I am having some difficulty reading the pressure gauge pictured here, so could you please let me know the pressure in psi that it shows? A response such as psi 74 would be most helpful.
psi 15
